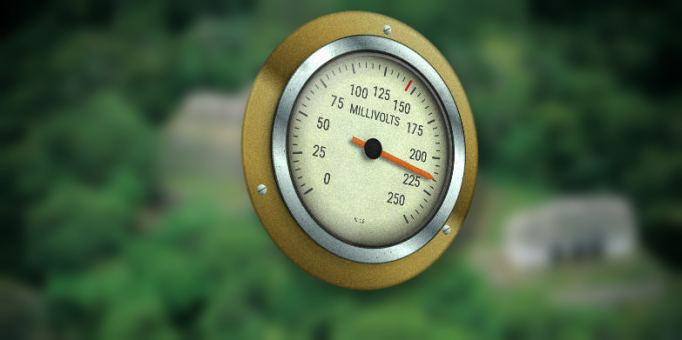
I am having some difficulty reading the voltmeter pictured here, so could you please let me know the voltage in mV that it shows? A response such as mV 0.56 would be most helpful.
mV 215
